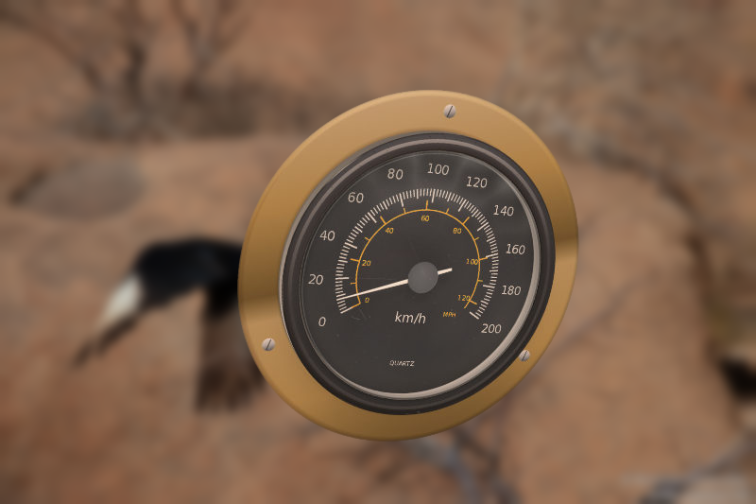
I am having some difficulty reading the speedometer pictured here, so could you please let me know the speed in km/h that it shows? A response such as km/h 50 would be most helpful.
km/h 10
